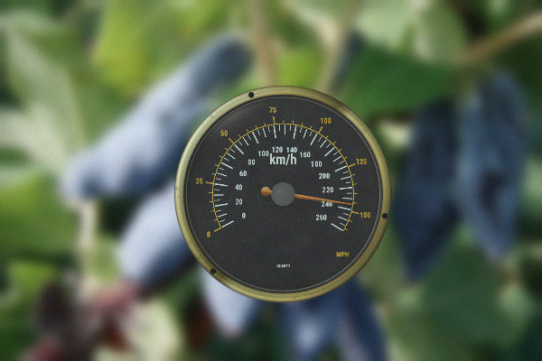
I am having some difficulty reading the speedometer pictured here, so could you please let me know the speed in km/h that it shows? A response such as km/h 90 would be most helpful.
km/h 235
